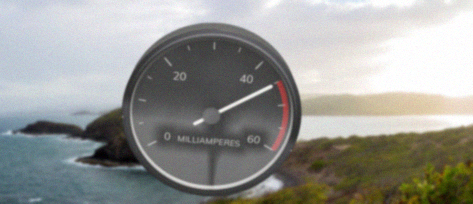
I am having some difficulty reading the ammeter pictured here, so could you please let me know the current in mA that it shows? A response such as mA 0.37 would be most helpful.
mA 45
